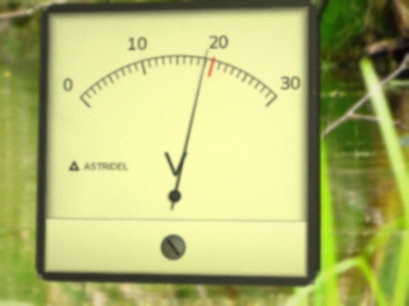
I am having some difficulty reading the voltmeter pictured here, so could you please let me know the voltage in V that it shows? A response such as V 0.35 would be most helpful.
V 19
